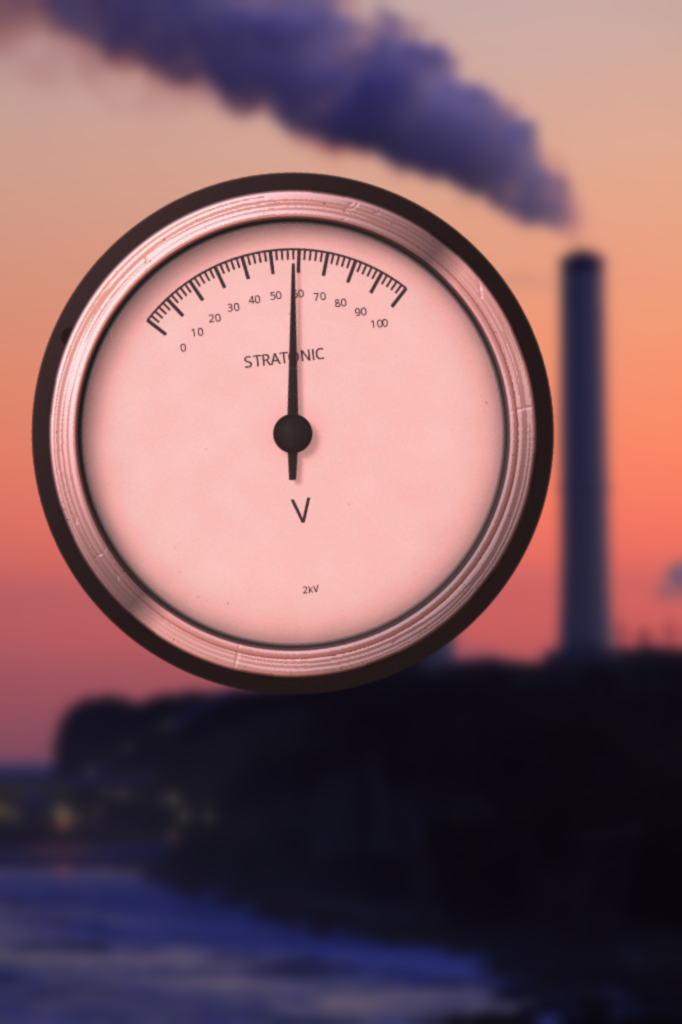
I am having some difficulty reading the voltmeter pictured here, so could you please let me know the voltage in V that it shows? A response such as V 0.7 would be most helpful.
V 58
